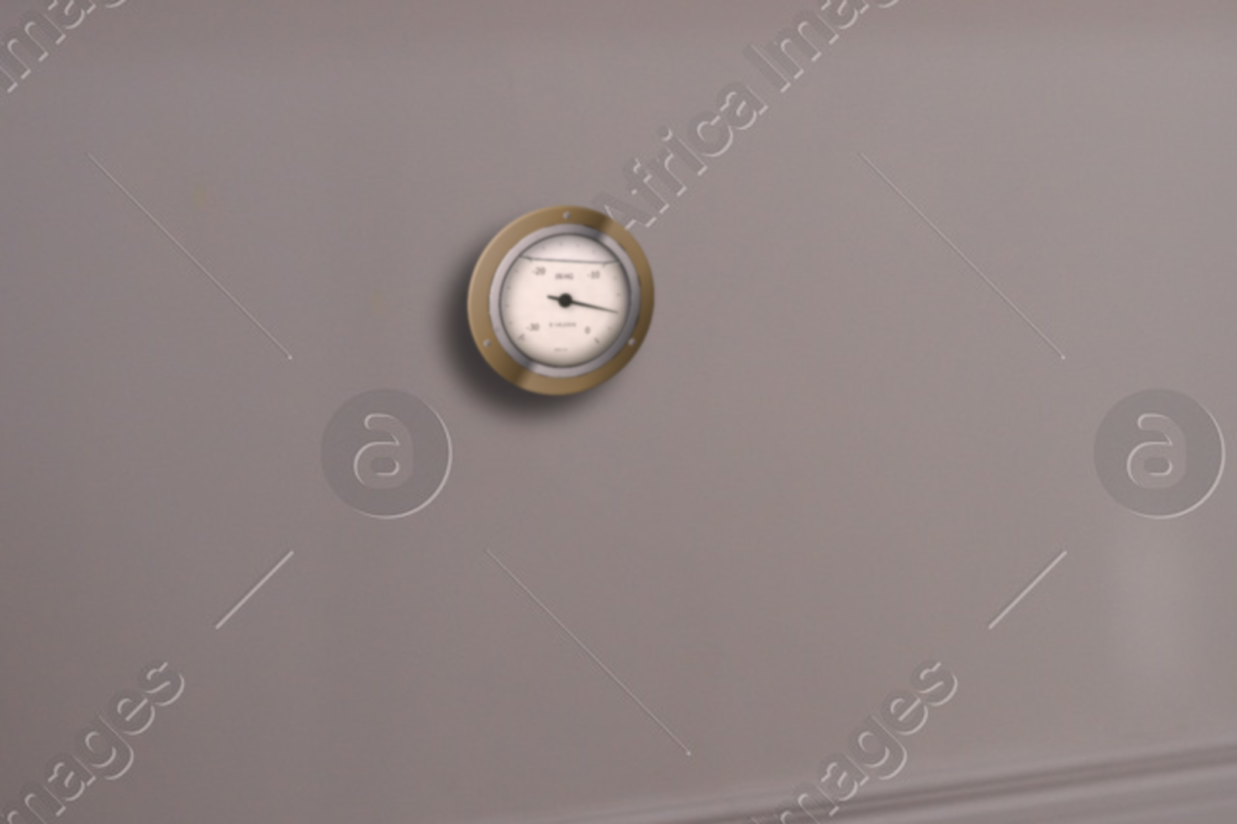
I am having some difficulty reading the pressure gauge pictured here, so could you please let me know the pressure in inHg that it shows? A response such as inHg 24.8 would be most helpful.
inHg -4
